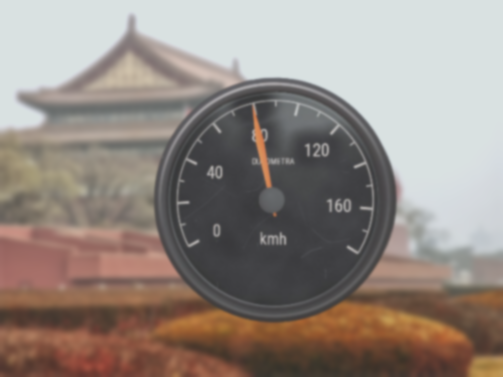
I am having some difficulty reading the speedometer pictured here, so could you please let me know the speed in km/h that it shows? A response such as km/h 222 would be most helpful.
km/h 80
